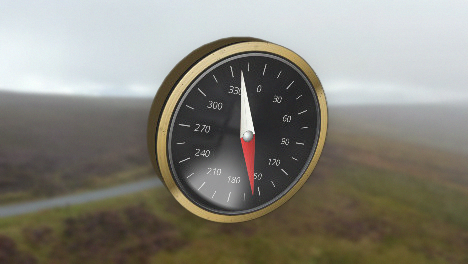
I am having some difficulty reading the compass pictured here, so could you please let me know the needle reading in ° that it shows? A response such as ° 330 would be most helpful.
° 157.5
